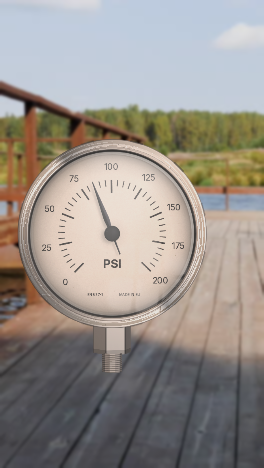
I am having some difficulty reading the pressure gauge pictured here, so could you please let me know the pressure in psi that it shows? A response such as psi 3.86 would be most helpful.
psi 85
